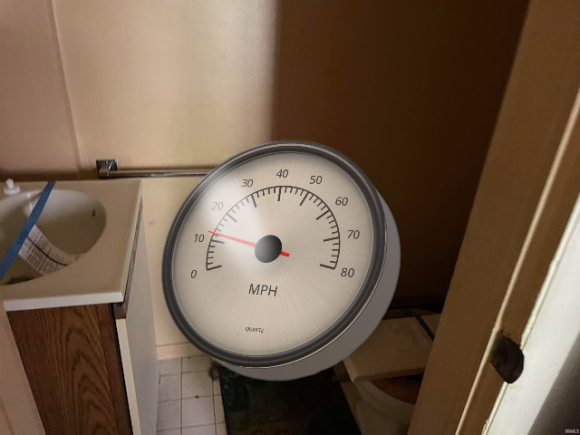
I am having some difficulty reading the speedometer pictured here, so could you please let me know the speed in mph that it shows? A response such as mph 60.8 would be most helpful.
mph 12
